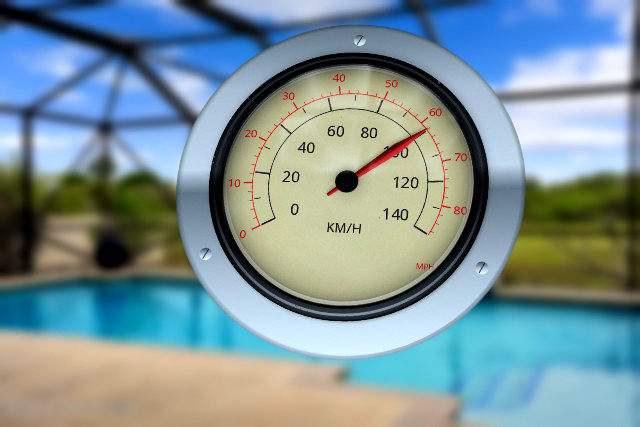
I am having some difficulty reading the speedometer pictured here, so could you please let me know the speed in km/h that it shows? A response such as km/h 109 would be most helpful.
km/h 100
